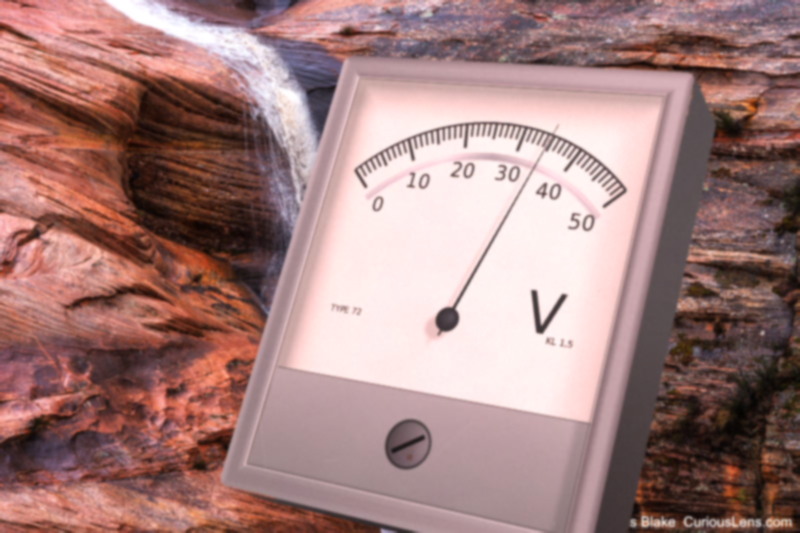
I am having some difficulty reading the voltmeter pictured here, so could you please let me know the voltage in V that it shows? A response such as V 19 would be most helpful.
V 35
